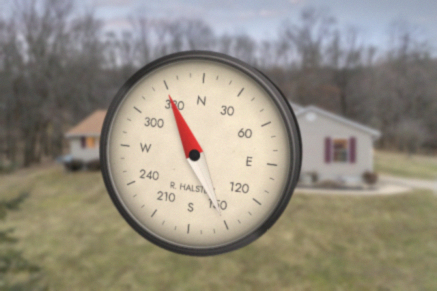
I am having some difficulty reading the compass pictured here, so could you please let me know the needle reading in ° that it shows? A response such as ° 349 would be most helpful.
° 330
